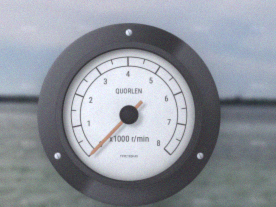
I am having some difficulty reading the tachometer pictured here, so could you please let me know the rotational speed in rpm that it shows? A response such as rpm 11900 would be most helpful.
rpm 0
